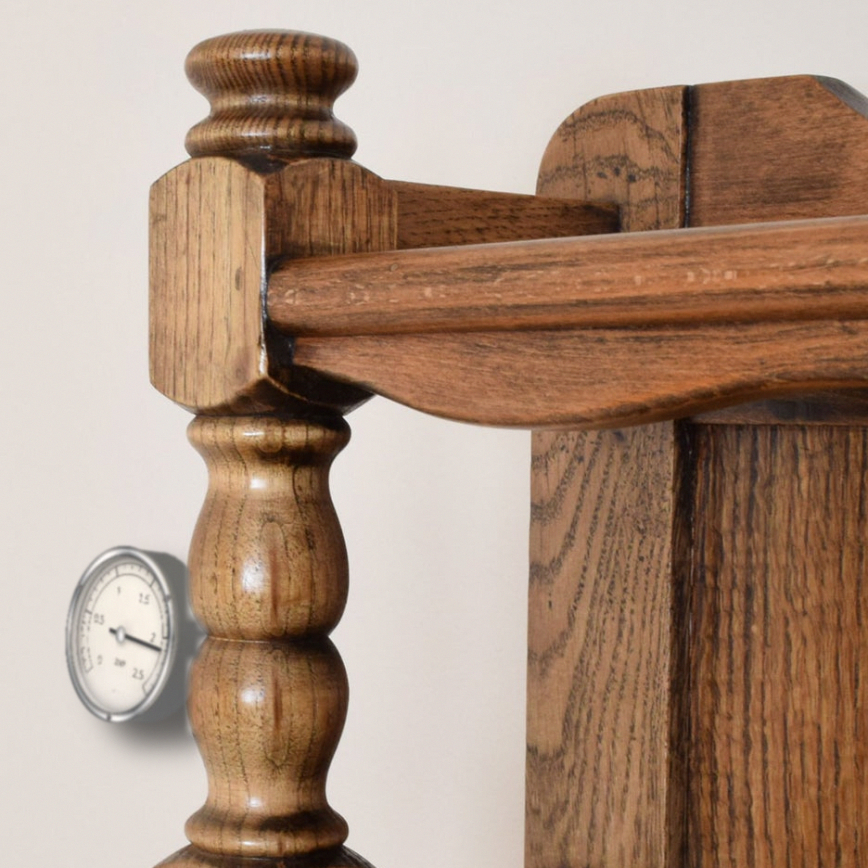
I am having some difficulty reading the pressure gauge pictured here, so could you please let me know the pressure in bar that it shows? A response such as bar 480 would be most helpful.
bar 2.1
